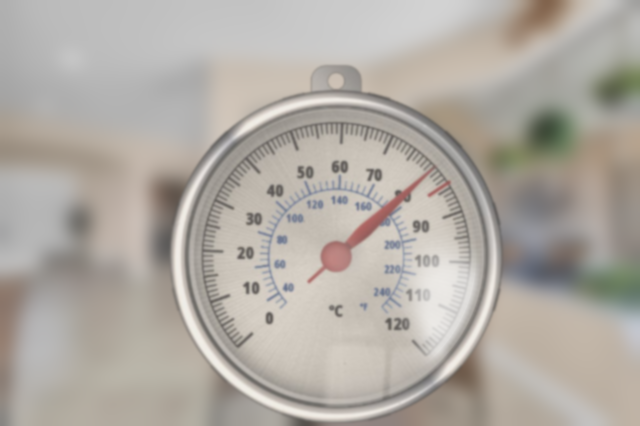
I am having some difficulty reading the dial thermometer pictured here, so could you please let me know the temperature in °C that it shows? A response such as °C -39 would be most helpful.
°C 80
